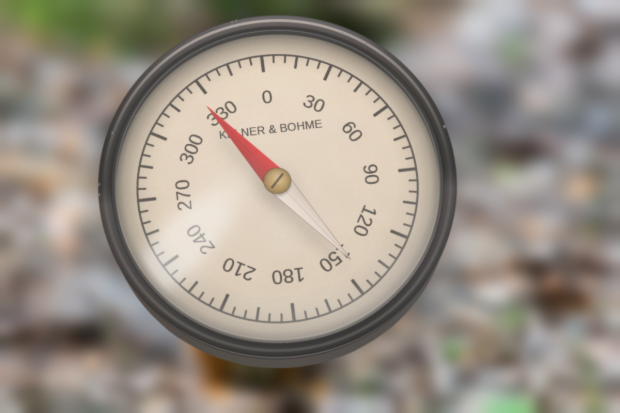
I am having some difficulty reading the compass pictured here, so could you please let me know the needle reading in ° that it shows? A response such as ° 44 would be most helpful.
° 325
